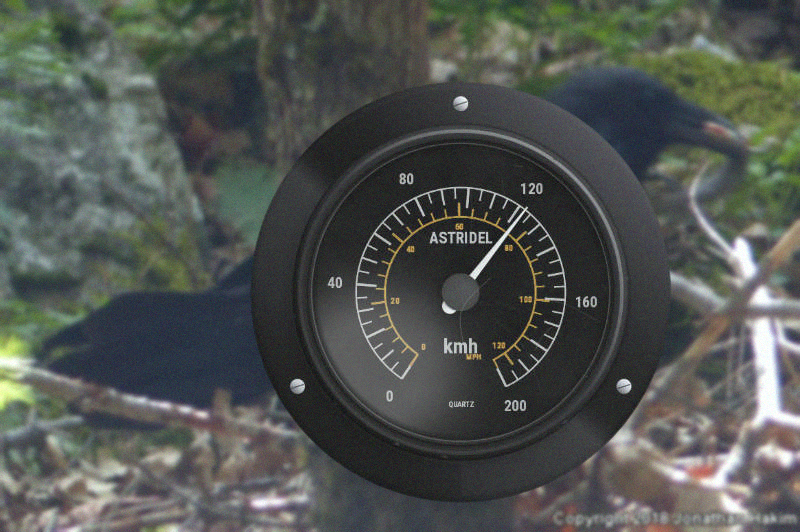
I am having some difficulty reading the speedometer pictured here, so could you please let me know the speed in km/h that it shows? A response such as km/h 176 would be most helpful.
km/h 122.5
